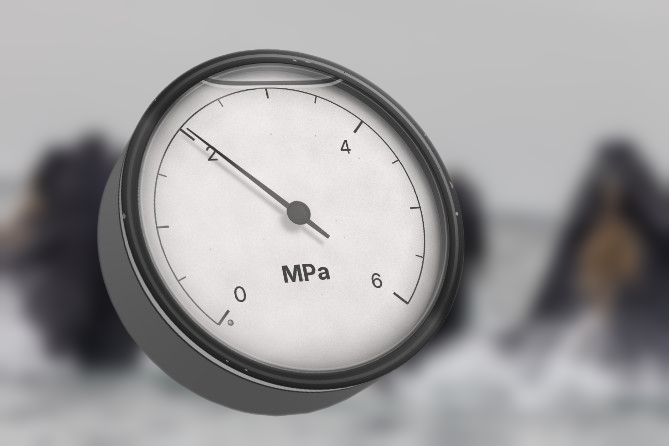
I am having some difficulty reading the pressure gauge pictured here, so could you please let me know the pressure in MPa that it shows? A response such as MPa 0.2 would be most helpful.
MPa 2
